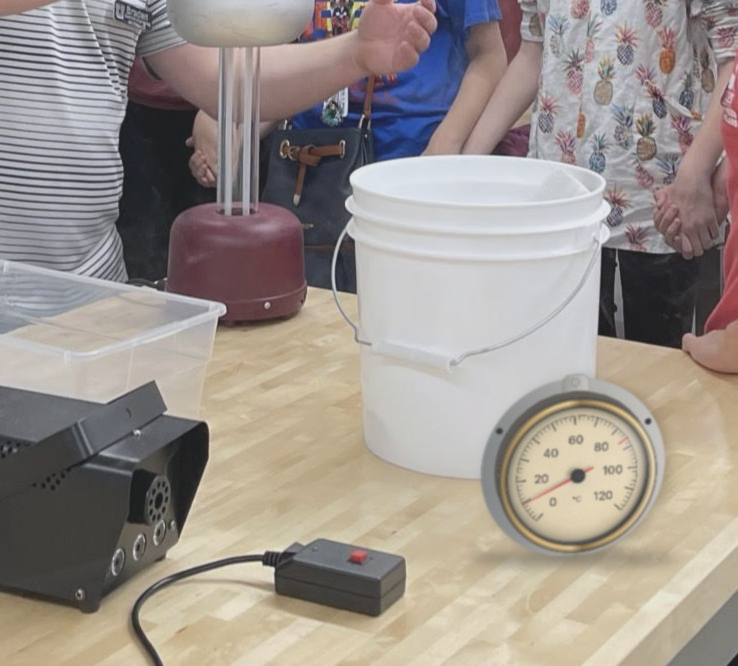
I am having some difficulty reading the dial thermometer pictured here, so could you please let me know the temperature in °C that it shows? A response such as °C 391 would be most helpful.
°C 10
